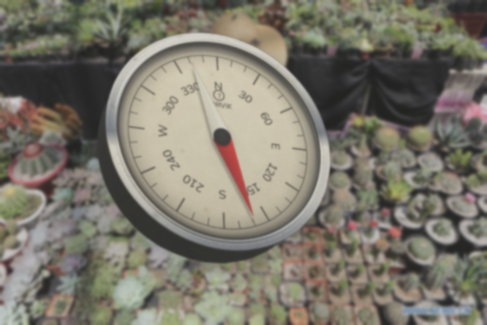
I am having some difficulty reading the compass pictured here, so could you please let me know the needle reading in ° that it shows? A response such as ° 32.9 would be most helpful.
° 160
